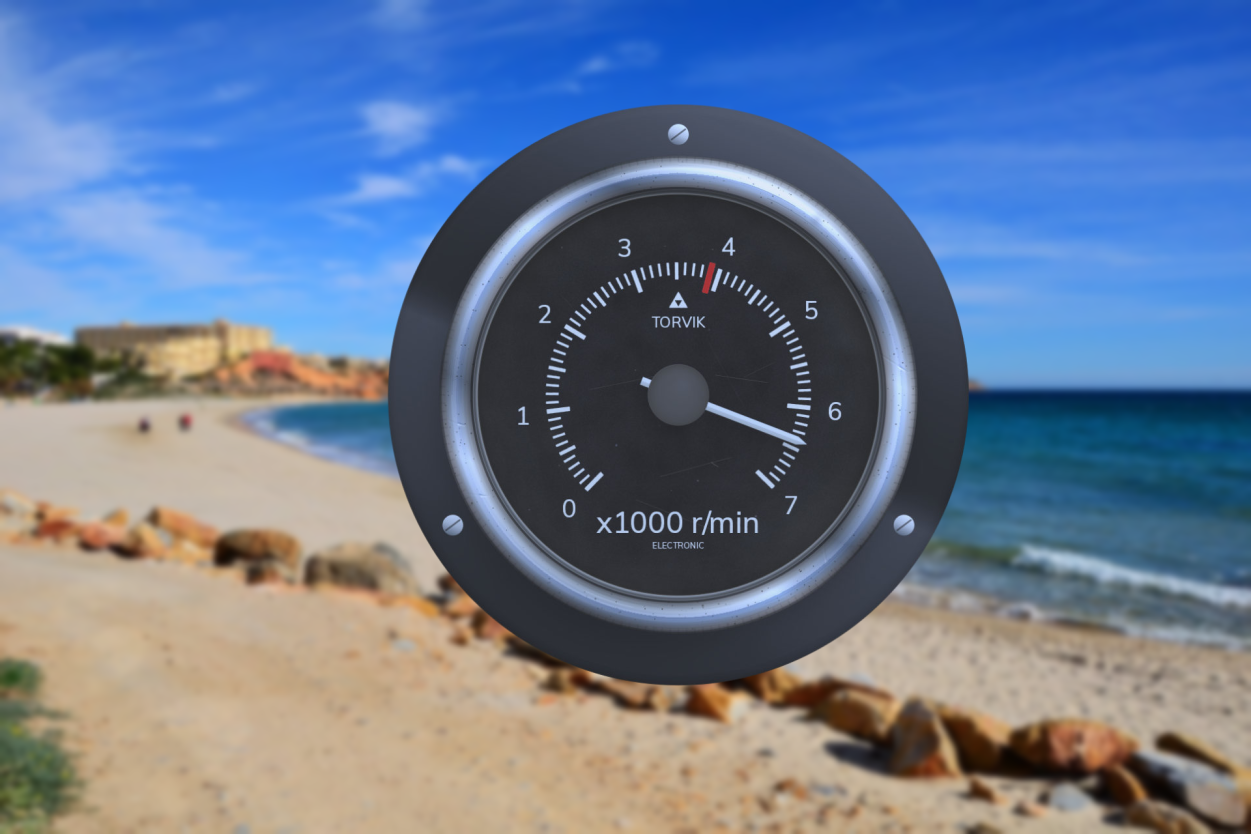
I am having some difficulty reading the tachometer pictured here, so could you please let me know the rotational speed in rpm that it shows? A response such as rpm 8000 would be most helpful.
rpm 6400
